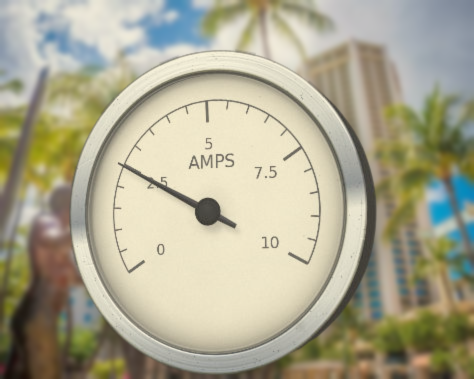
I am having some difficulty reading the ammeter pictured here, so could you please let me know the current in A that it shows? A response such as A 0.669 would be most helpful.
A 2.5
